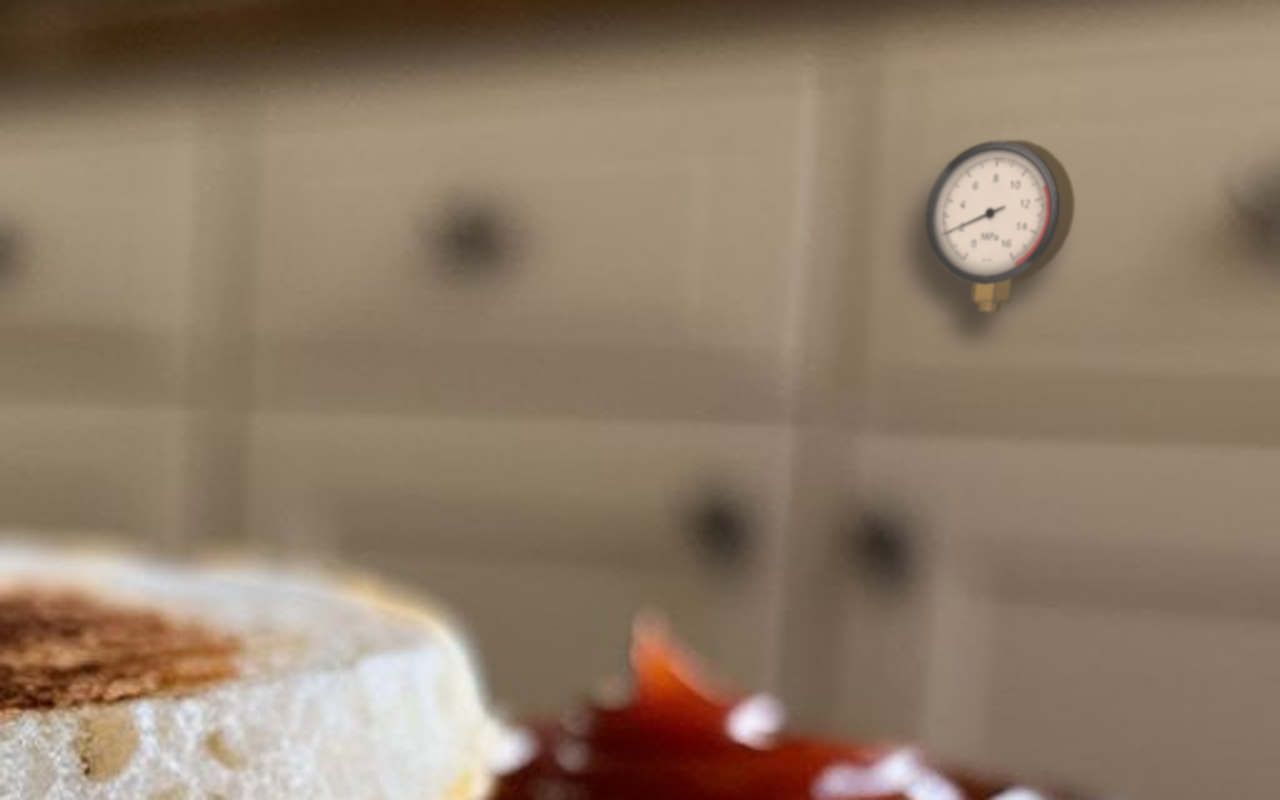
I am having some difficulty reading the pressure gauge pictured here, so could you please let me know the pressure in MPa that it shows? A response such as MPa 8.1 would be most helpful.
MPa 2
